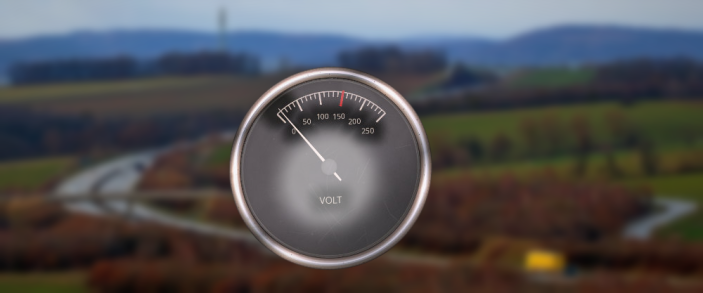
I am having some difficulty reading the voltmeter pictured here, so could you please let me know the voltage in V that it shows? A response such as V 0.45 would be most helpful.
V 10
